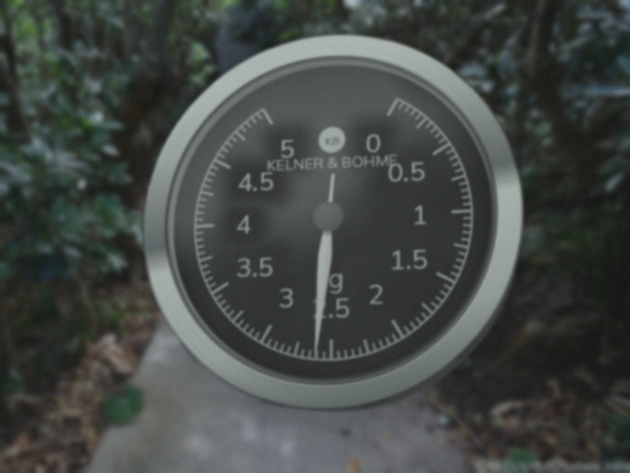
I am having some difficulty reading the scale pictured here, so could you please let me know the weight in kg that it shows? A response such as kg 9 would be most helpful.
kg 2.6
